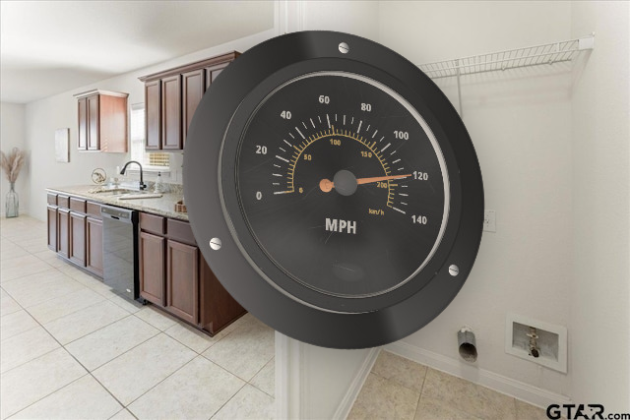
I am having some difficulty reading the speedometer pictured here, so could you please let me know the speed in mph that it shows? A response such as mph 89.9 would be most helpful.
mph 120
